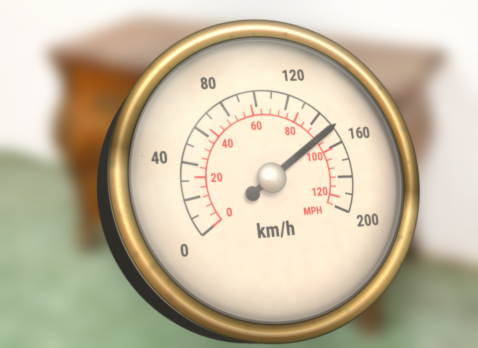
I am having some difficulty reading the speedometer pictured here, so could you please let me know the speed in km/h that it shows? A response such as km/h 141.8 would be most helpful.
km/h 150
